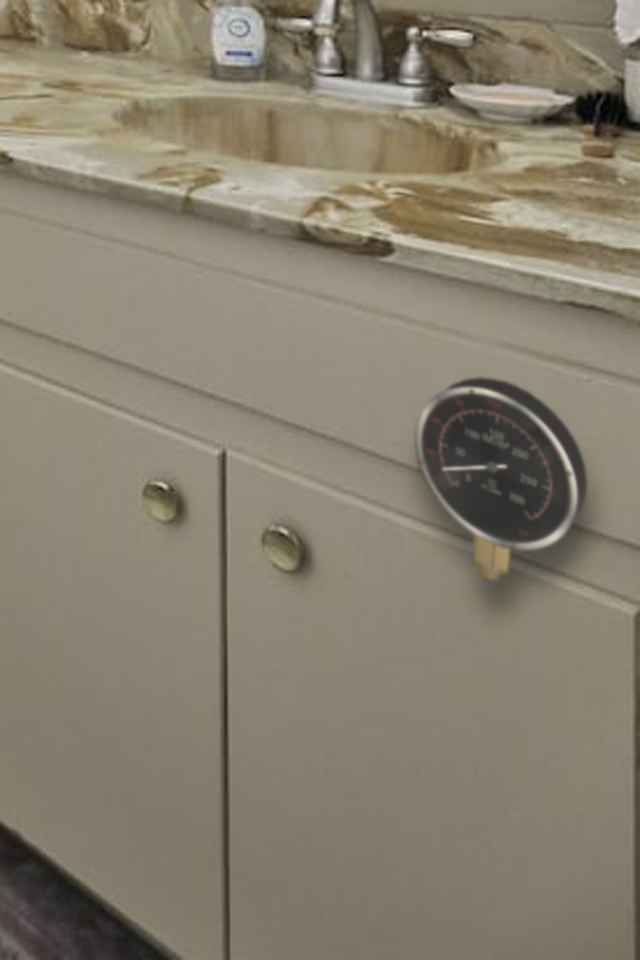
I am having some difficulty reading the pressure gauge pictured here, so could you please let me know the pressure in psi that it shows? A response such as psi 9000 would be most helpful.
psi 20
